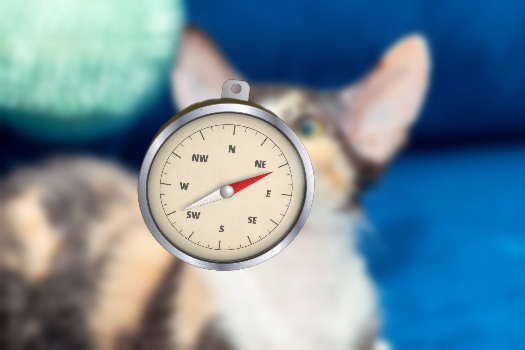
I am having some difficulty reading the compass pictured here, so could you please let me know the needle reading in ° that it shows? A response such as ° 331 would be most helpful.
° 60
